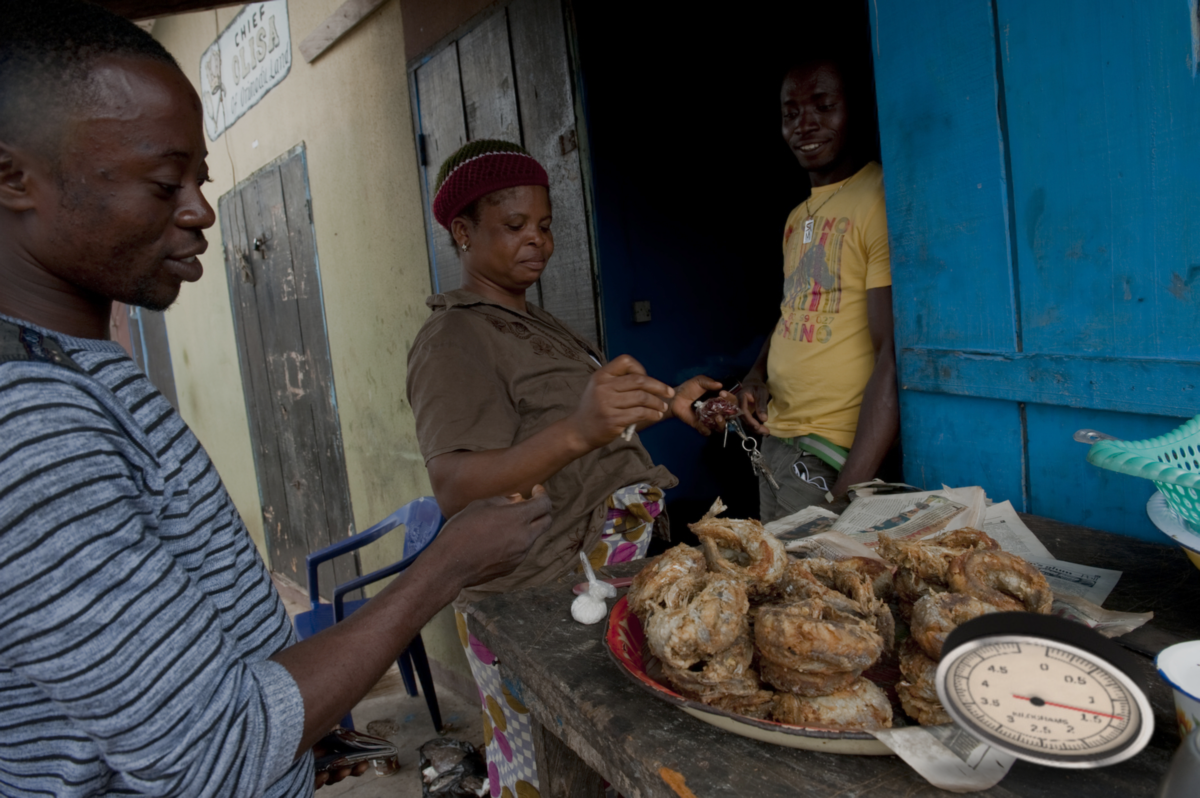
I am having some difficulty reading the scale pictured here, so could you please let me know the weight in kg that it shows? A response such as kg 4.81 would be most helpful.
kg 1.25
